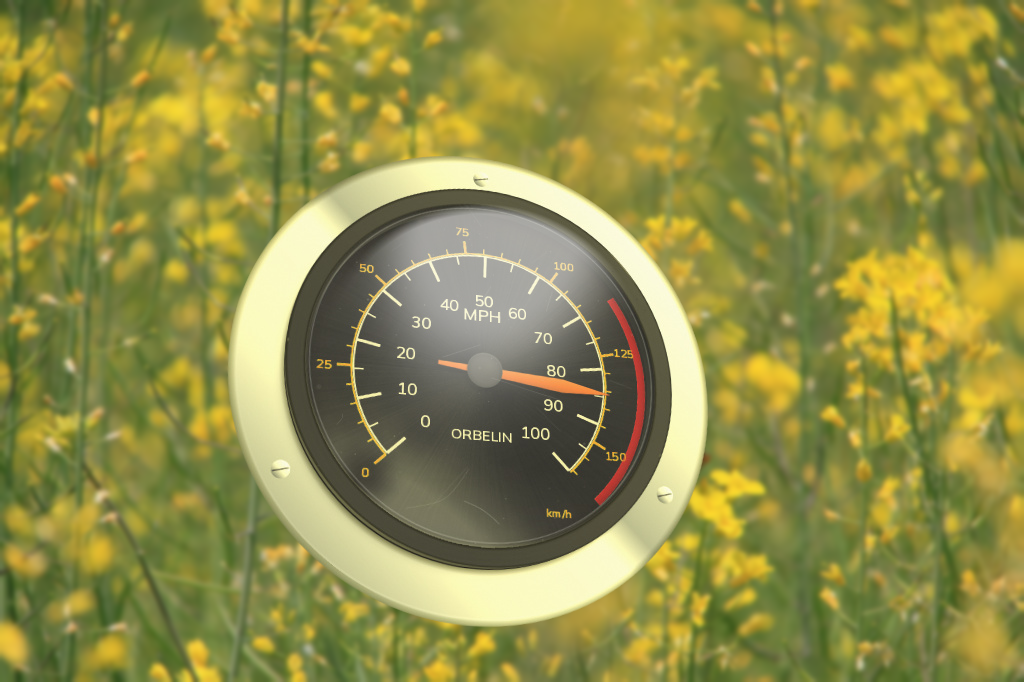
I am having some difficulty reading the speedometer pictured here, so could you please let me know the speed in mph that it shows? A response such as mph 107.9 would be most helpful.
mph 85
